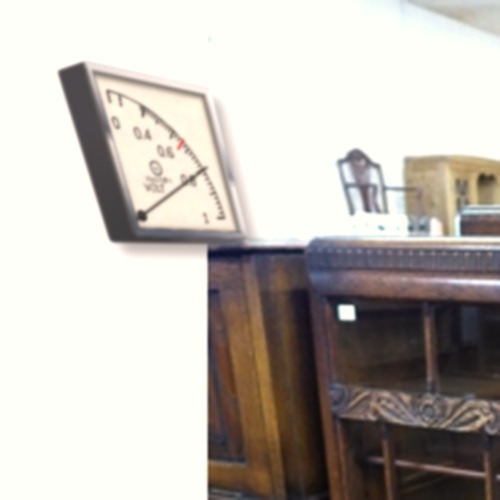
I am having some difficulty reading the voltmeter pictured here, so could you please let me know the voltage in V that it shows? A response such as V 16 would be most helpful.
V 0.8
